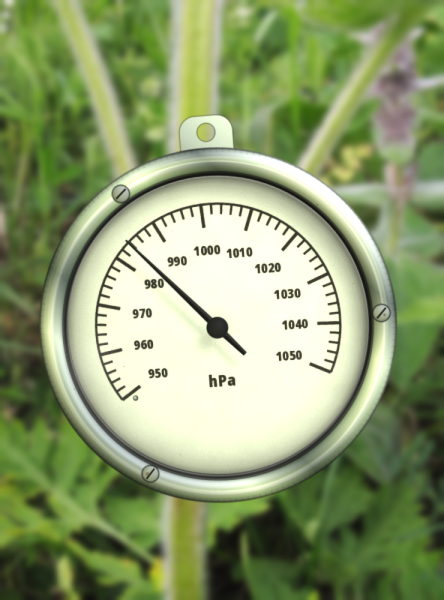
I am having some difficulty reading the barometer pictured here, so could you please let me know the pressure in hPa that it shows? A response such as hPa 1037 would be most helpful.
hPa 984
